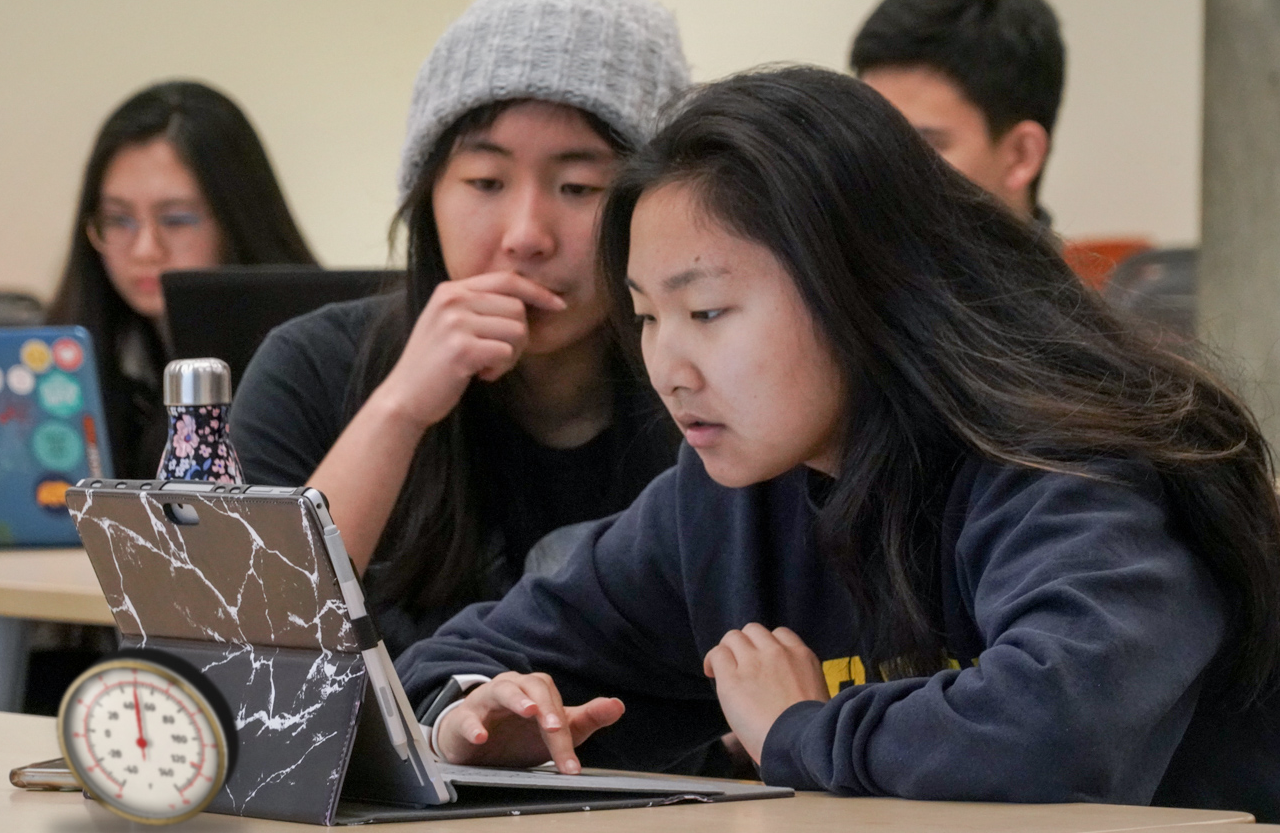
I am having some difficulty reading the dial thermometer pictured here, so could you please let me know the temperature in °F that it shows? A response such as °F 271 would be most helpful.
°F 50
